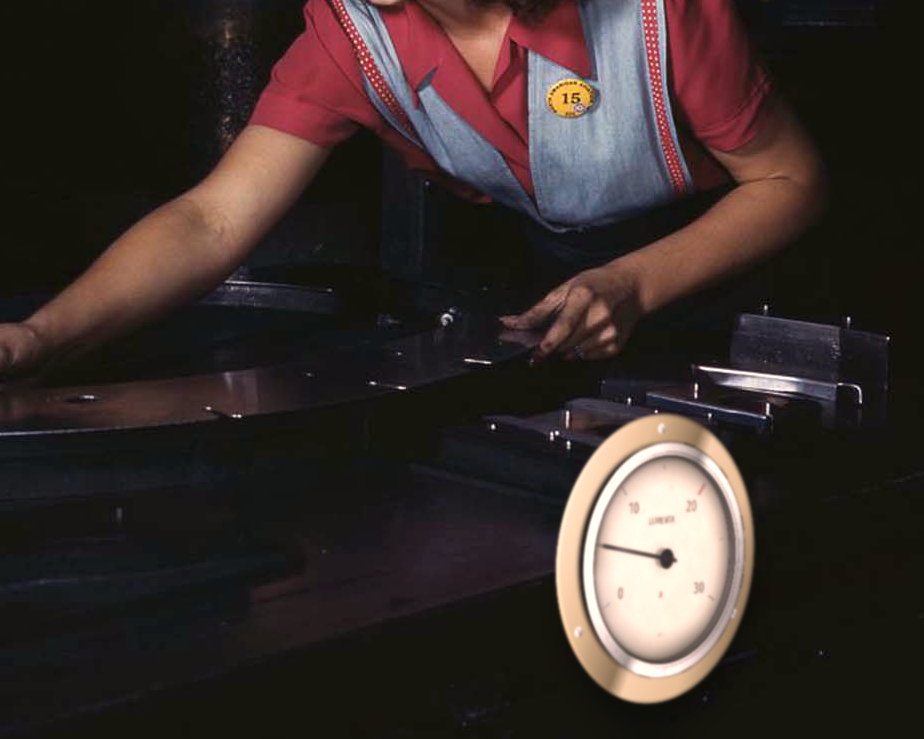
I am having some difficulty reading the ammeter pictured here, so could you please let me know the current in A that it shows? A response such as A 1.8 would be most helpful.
A 5
